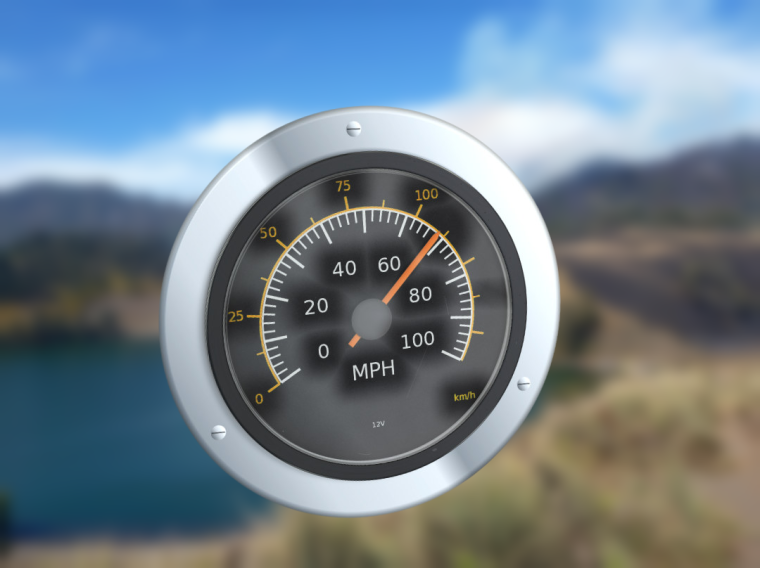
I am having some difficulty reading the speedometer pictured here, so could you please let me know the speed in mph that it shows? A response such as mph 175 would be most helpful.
mph 68
